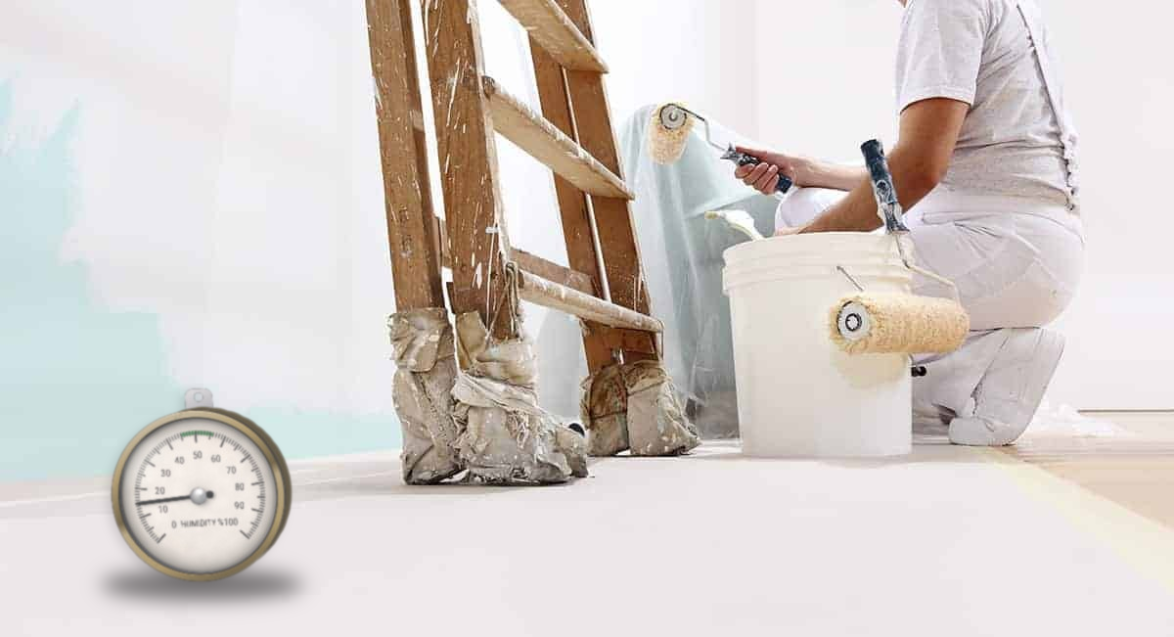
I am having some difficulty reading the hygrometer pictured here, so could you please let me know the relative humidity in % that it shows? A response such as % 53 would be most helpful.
% 15
